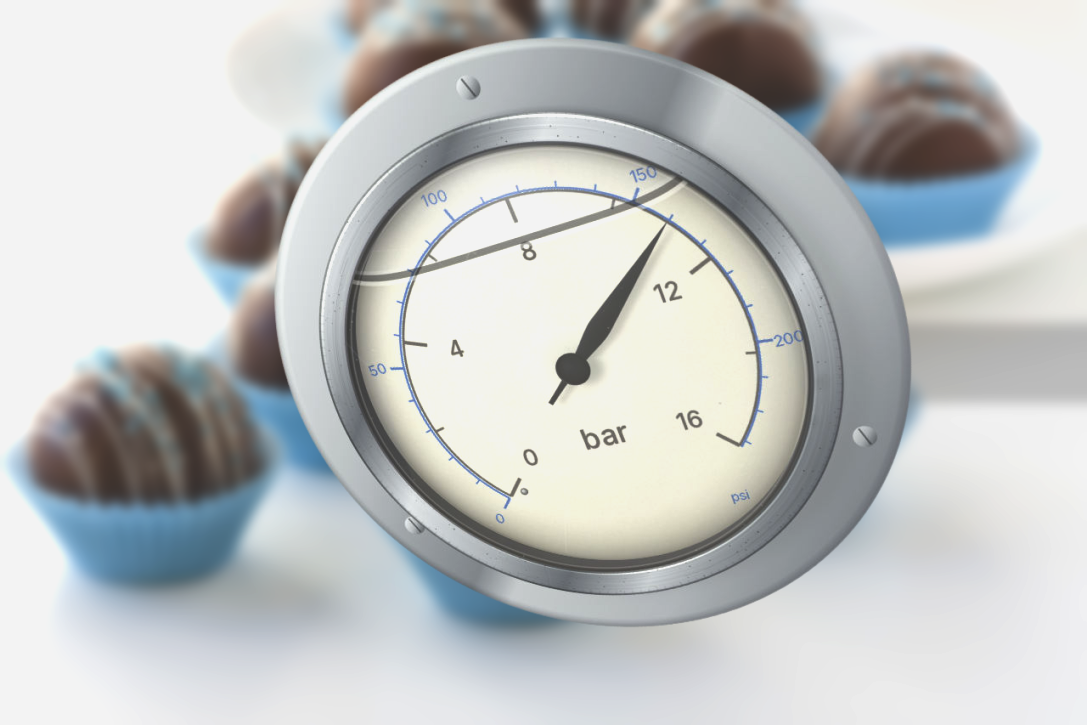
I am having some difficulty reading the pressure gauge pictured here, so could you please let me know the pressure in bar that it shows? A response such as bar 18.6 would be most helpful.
bar 11
